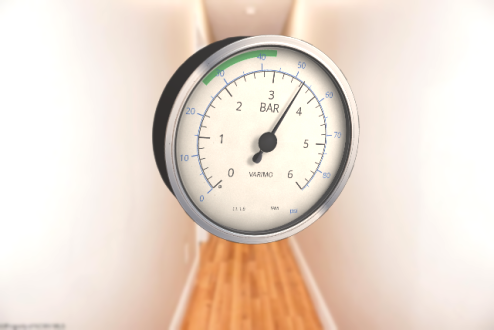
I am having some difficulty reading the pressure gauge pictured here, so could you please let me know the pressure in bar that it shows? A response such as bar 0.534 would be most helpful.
bar 3.6
